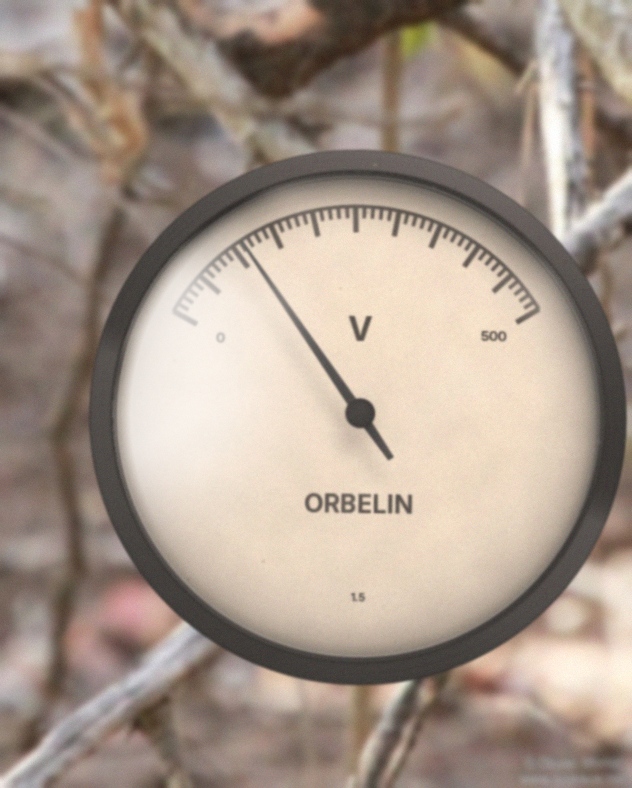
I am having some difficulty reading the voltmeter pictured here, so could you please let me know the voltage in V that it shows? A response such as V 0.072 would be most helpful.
V 110
